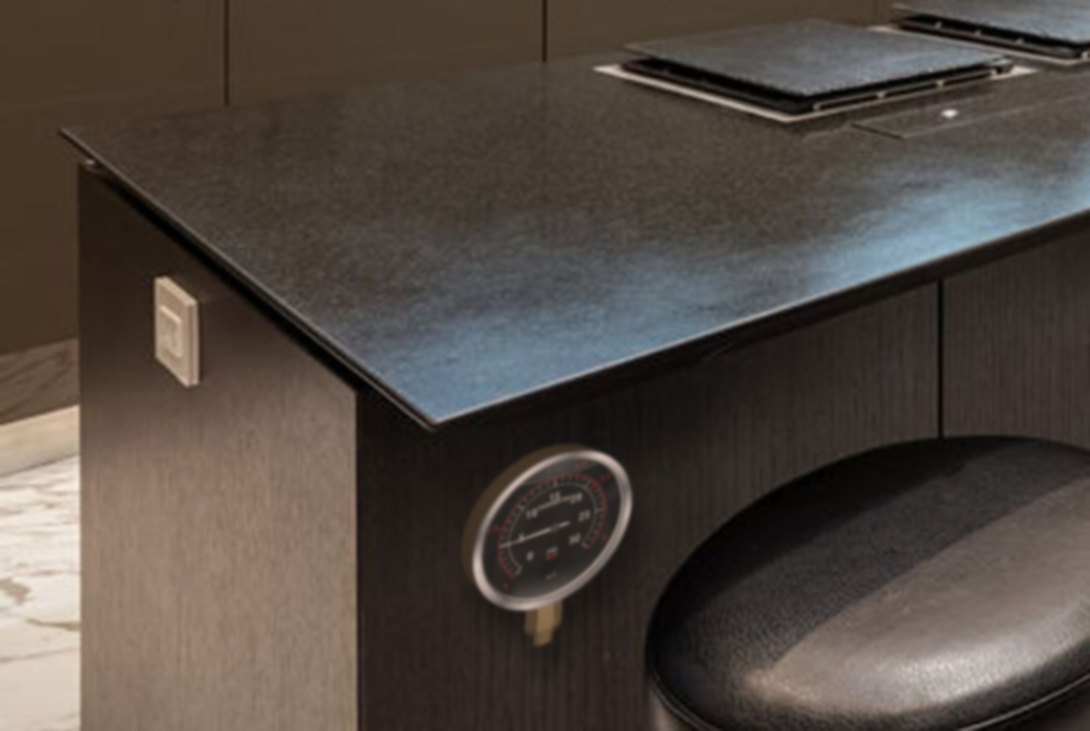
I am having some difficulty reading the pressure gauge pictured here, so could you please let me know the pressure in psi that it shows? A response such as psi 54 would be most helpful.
psi 5
